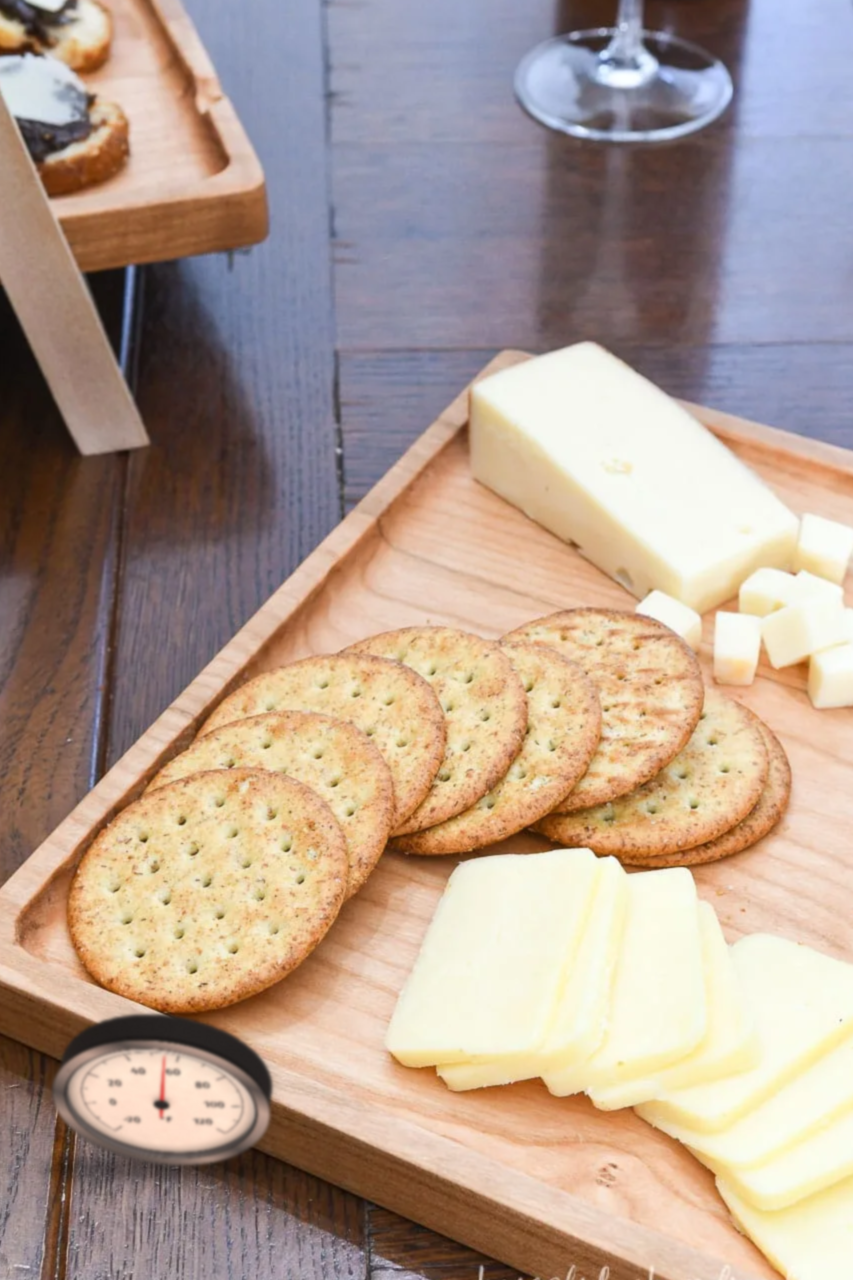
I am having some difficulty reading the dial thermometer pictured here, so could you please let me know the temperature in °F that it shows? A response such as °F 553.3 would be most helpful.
°F 55
